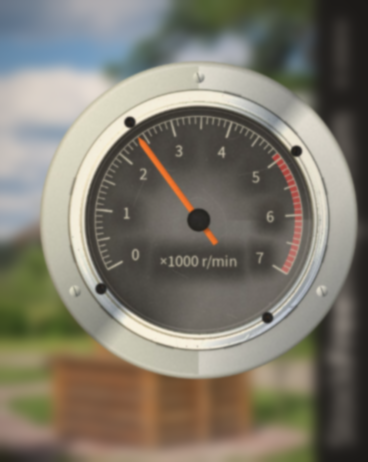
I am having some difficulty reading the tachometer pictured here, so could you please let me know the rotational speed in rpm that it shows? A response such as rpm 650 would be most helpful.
rpm 2400
